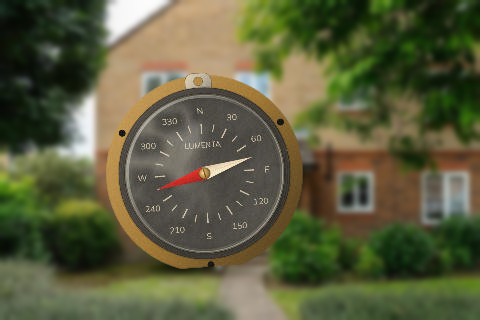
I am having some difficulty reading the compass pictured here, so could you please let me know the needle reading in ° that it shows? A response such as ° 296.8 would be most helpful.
° 255
